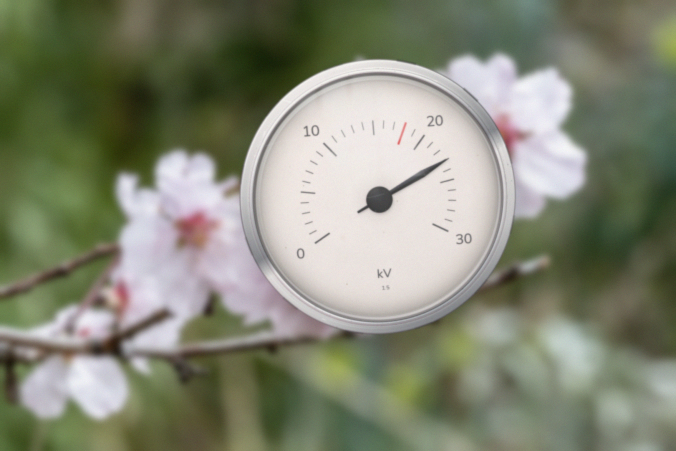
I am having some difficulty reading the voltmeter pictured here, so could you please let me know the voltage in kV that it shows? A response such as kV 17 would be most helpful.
kV 23
